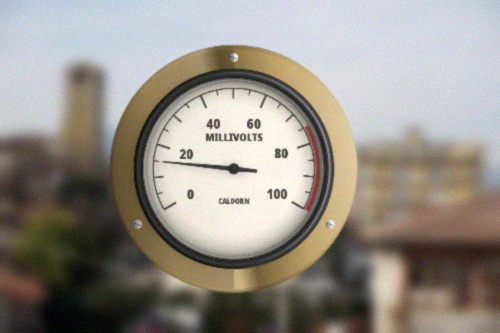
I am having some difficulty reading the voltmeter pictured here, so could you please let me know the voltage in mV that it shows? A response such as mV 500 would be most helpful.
mV 15
